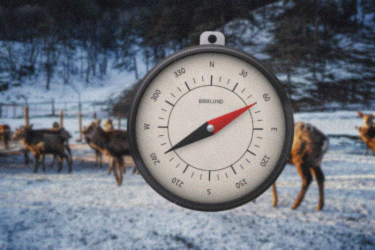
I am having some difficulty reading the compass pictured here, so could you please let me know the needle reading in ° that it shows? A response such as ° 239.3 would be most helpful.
° 60
